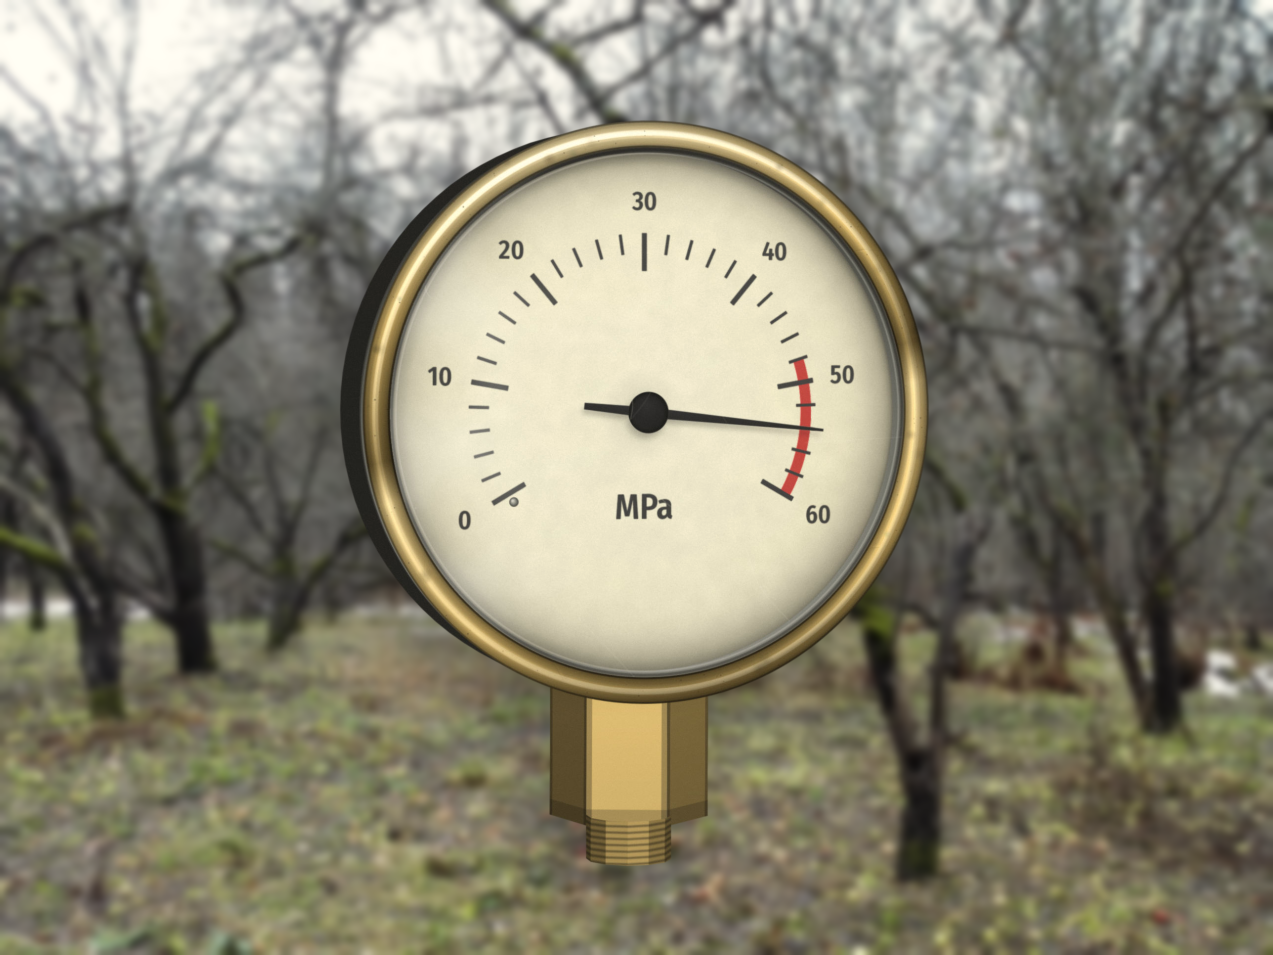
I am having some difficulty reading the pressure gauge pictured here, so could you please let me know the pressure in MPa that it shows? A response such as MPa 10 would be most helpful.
MPa 54
